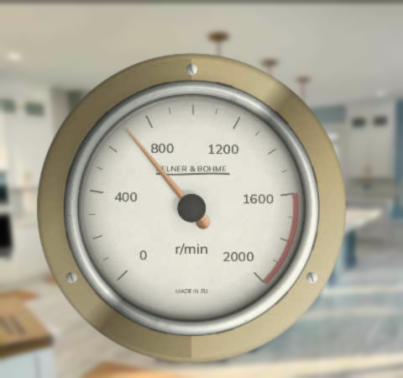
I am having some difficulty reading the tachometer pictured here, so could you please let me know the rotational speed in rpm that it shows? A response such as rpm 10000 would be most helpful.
rpm 700
